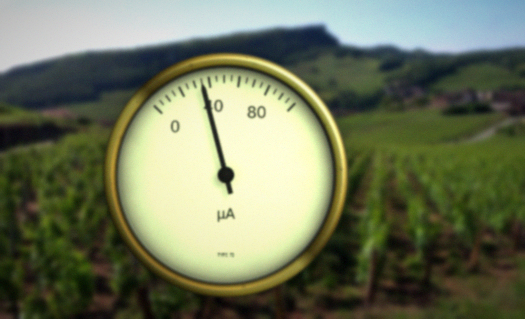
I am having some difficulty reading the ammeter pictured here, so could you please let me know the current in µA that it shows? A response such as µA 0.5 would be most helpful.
µA 35
